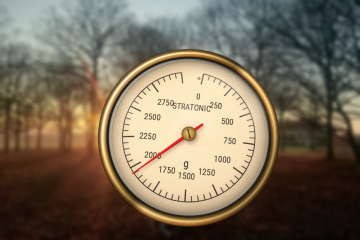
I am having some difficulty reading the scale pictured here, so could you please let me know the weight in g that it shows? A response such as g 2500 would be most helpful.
g 1950
